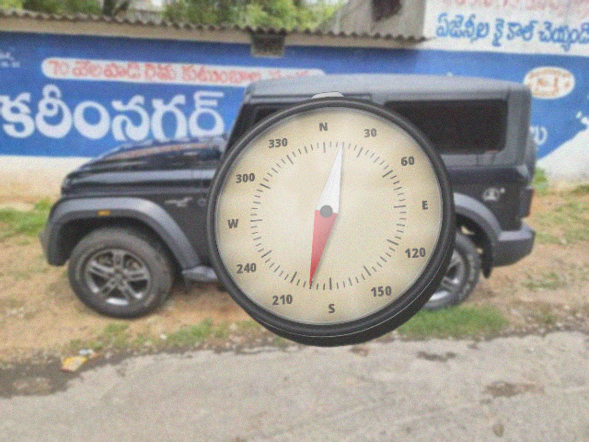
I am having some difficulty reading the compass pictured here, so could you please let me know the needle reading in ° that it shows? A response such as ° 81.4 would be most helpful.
° 195
